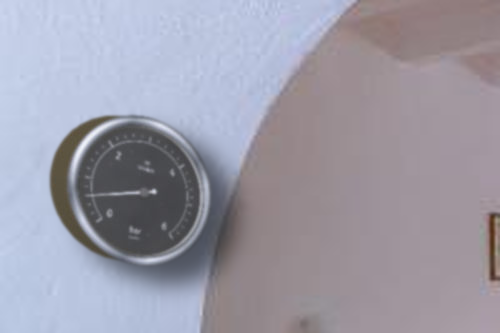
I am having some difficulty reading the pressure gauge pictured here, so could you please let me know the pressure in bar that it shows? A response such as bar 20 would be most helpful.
bar 0.6
